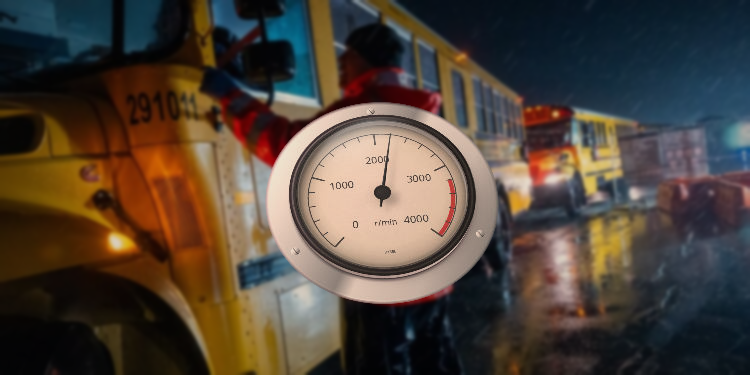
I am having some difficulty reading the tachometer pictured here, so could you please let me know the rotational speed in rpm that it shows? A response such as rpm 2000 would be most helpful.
rpm 2200
